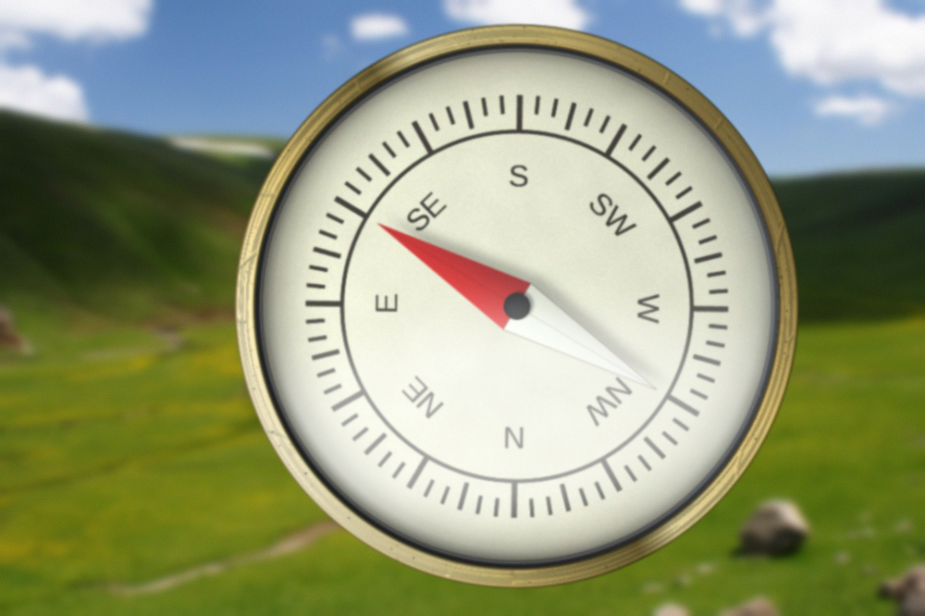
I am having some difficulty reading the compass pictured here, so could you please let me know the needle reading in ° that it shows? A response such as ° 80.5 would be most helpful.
° 120
